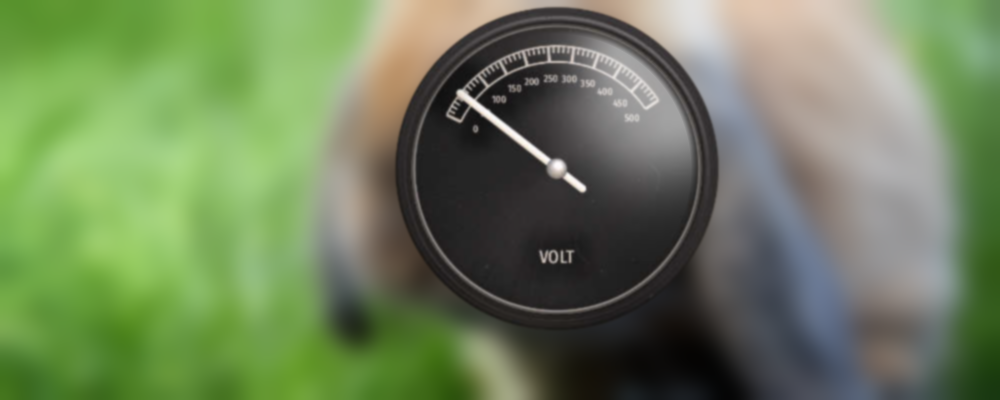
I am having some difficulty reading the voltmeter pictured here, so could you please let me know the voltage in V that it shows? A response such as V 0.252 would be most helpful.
V 50
